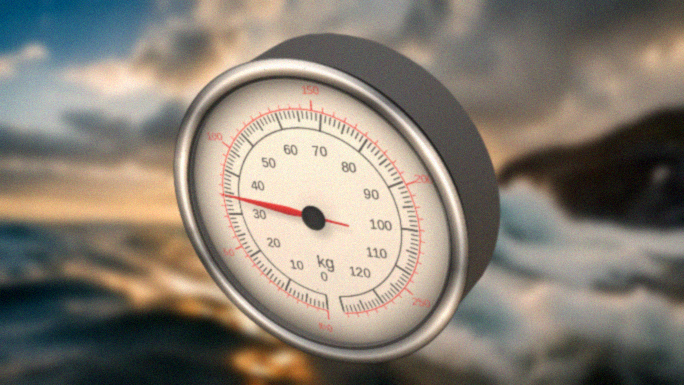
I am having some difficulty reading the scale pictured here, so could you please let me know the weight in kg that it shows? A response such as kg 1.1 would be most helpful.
kg 35
